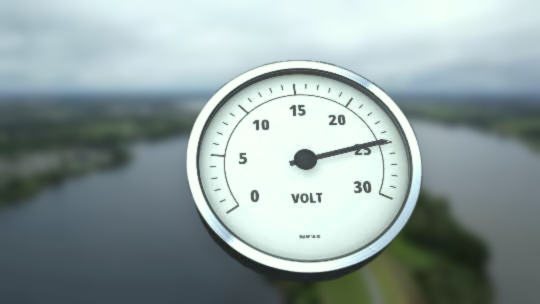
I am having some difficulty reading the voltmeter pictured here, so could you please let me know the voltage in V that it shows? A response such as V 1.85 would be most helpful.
V 25
